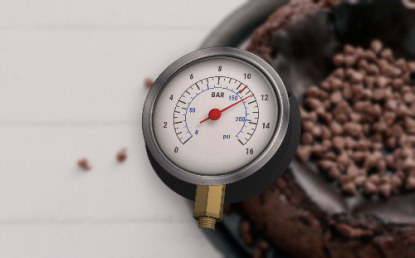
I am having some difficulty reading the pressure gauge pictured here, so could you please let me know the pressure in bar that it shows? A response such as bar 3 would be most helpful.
bar 11.5
